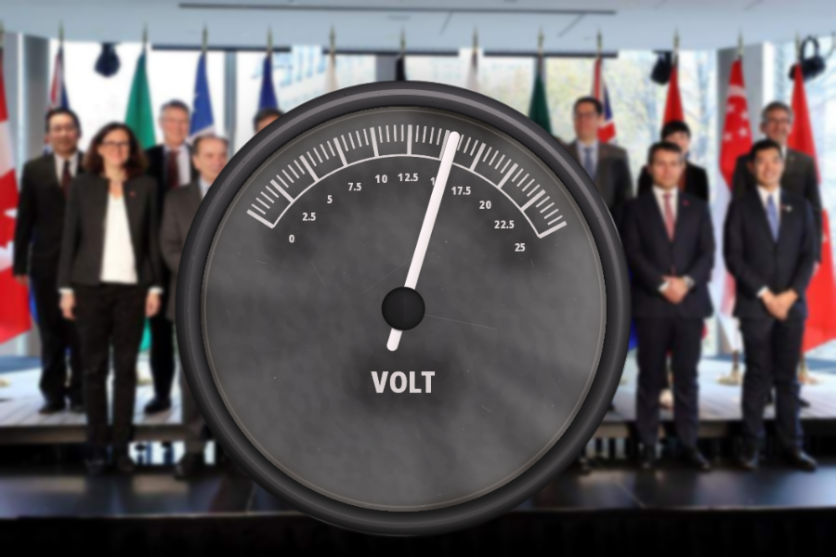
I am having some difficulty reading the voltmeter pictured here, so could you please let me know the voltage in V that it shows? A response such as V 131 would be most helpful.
V 15.5
